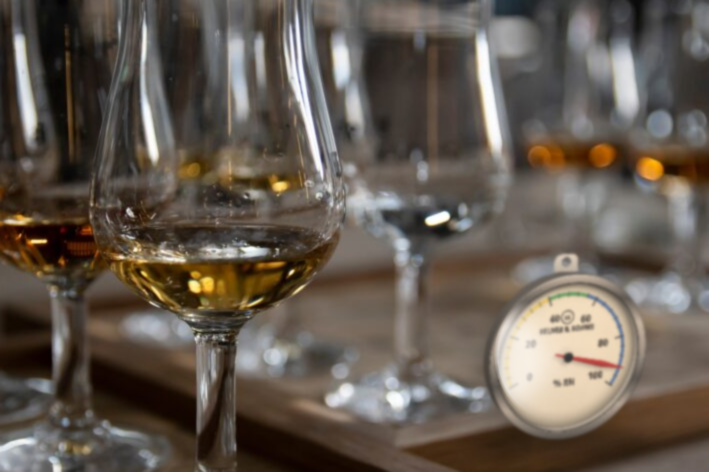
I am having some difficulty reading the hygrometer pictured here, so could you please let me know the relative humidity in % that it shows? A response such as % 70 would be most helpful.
% 92
